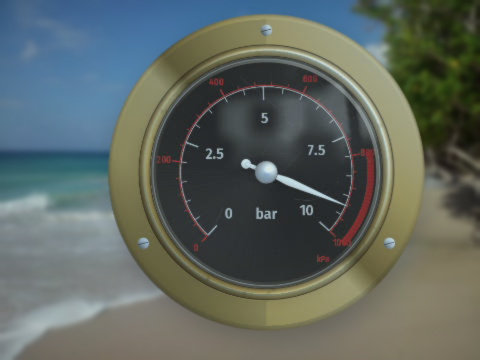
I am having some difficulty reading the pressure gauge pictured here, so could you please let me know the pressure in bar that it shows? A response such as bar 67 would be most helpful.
bar 9.25
